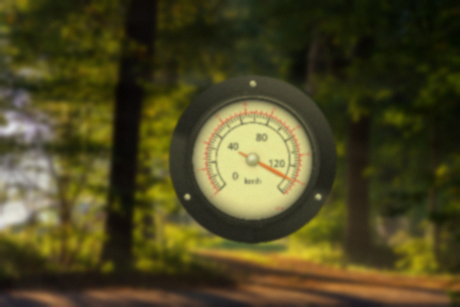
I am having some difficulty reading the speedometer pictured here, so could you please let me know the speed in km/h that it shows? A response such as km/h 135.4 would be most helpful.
km/h 130
